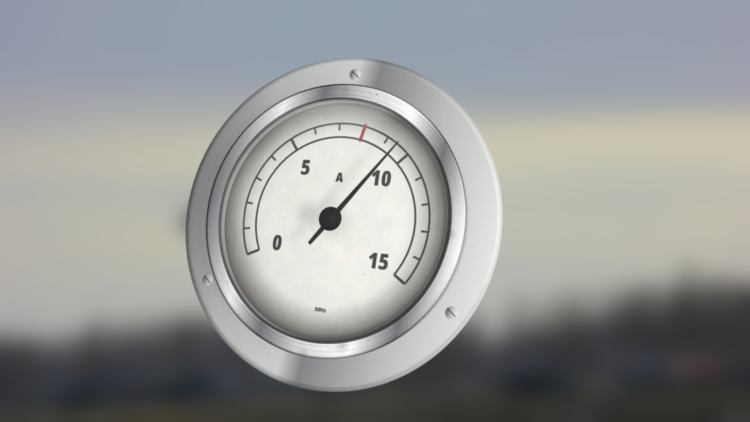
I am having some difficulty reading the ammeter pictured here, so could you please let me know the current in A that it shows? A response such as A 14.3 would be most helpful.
A 9.5
